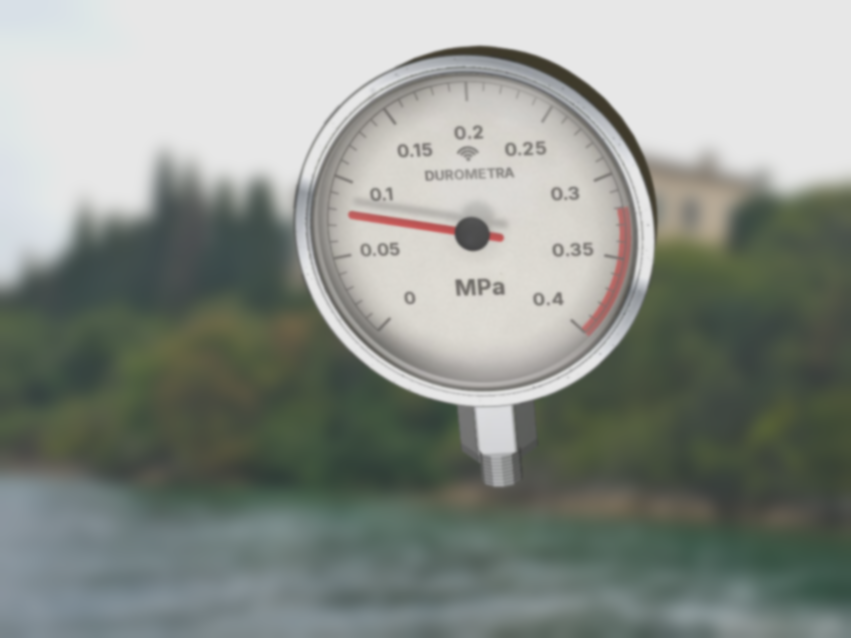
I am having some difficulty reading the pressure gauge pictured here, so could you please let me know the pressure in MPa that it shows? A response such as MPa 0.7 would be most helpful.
MPa 0.08
